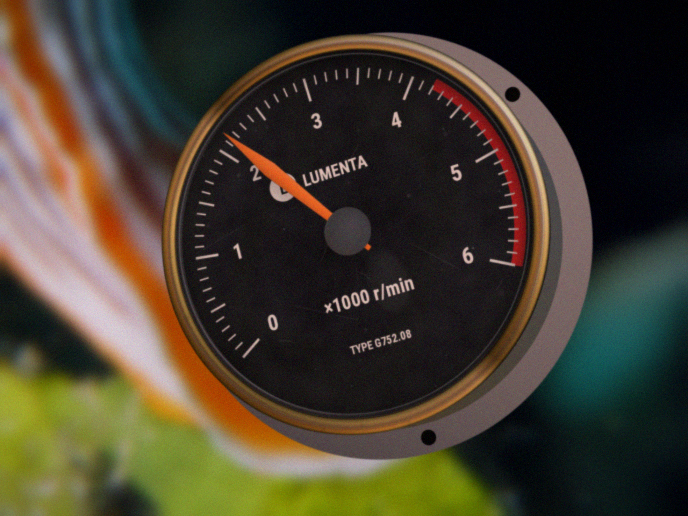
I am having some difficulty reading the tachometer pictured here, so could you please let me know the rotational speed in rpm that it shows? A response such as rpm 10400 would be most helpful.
rpm 2150
